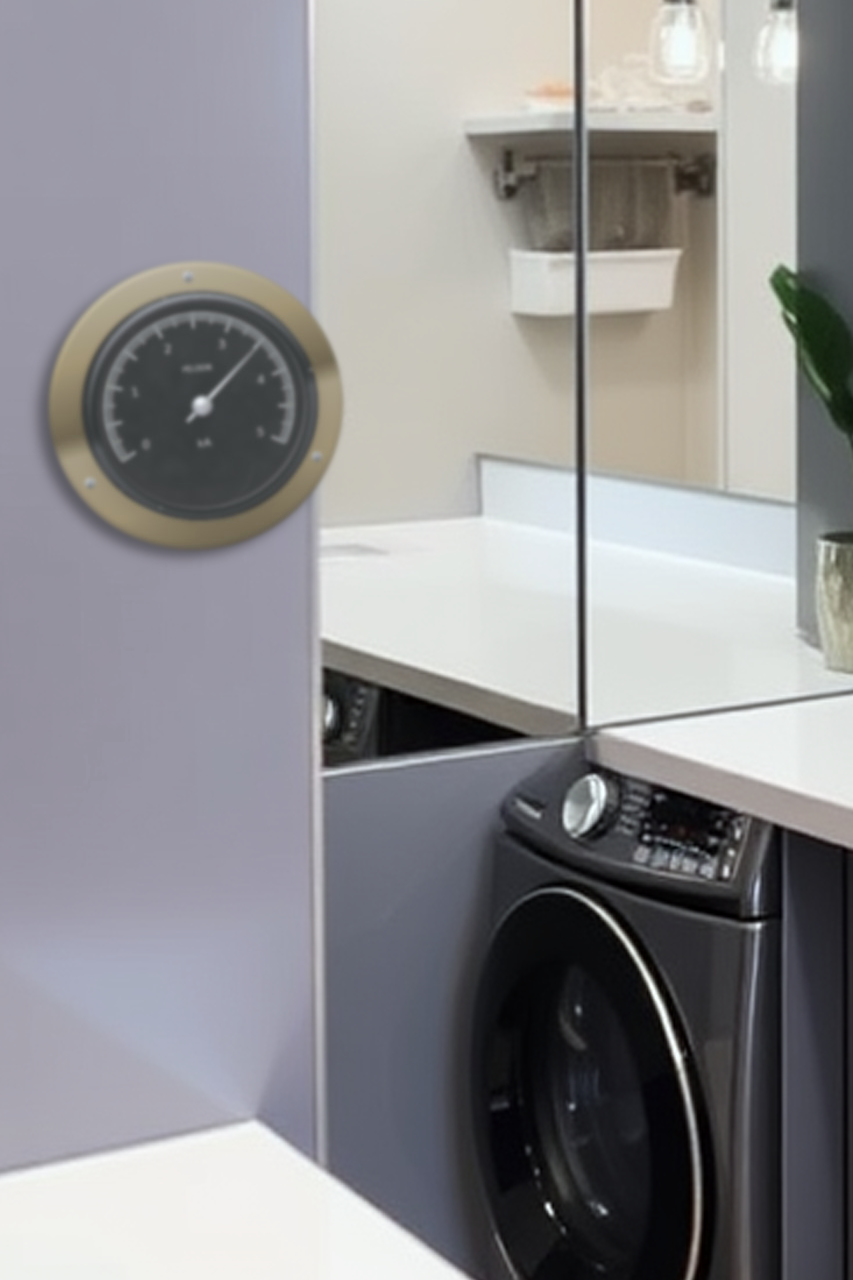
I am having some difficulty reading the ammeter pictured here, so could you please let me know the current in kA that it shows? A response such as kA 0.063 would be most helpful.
kA 3.5
